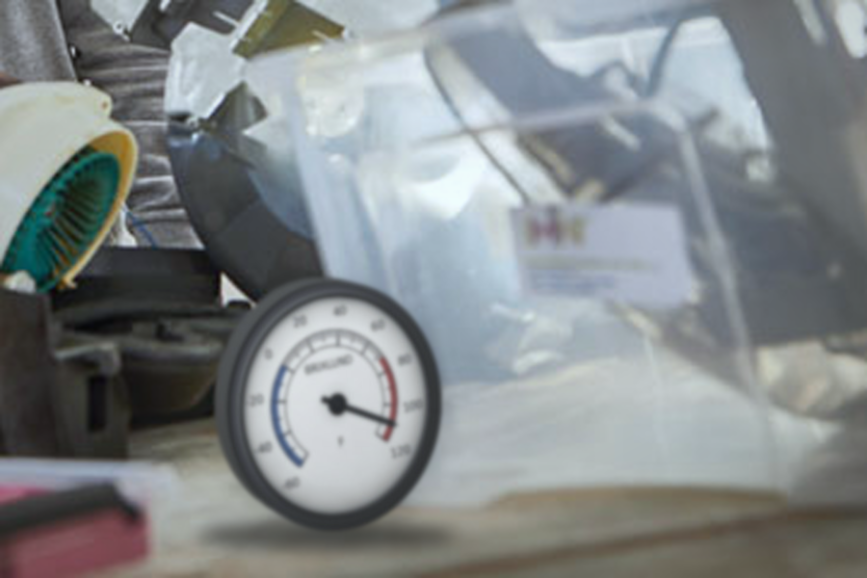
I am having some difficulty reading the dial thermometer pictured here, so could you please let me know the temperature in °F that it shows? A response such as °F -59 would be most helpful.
°F 110
